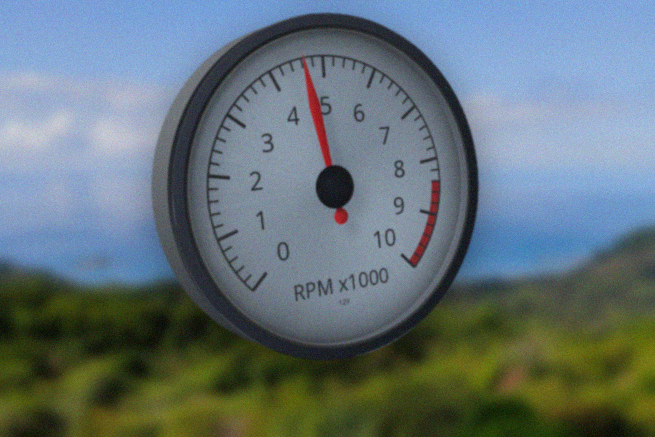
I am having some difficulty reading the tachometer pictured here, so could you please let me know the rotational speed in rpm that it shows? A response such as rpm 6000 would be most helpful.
rpm 4600
